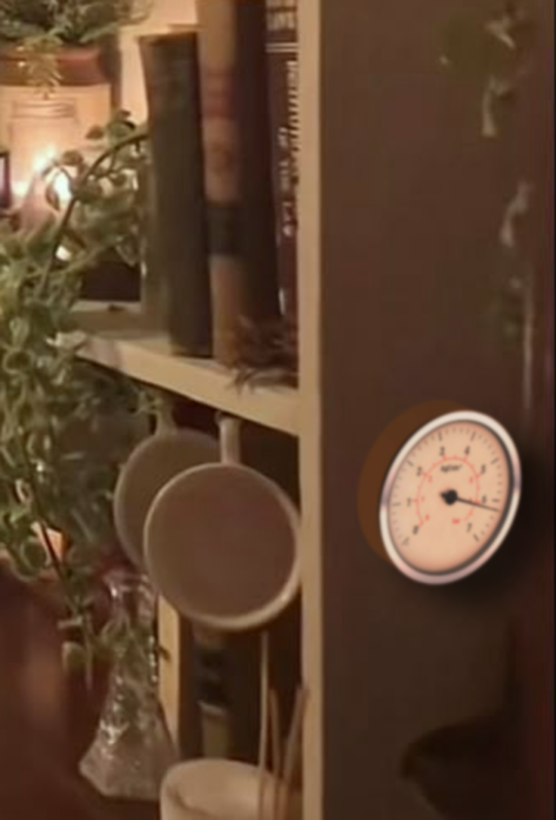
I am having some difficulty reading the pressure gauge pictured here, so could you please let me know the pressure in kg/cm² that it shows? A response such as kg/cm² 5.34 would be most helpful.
kg/cm² 6.2
